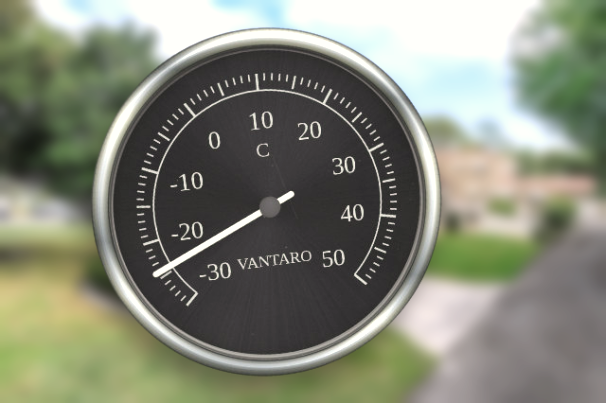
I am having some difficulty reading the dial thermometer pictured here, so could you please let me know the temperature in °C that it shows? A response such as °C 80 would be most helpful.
°C -24
